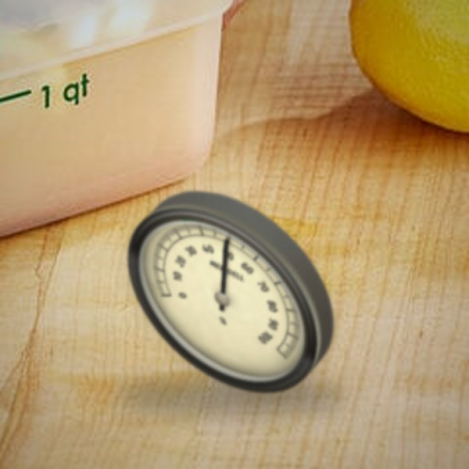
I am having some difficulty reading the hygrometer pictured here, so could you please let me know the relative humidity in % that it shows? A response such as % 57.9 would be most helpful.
% 50
